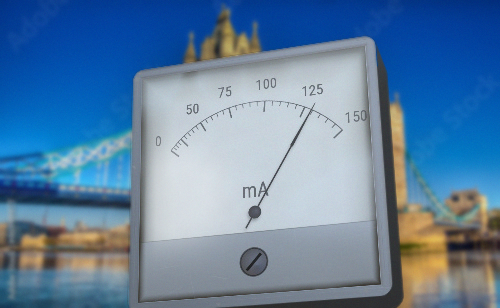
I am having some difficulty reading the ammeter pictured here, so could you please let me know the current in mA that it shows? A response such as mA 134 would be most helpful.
mA 130
